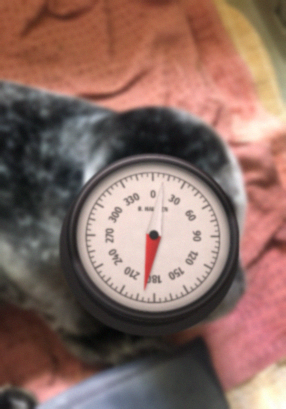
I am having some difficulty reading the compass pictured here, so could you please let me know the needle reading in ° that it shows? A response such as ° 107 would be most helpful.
° 190
